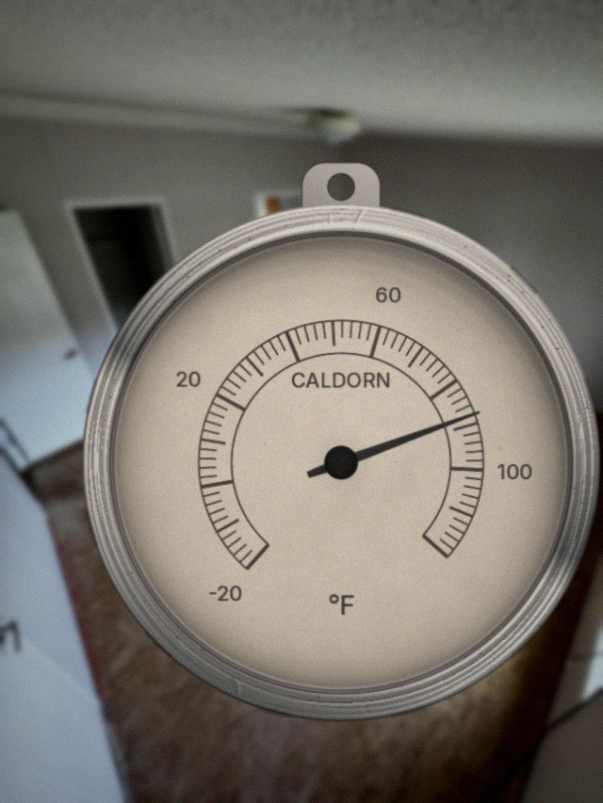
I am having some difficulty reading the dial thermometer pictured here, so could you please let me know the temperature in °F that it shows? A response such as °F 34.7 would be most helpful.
°F 88
